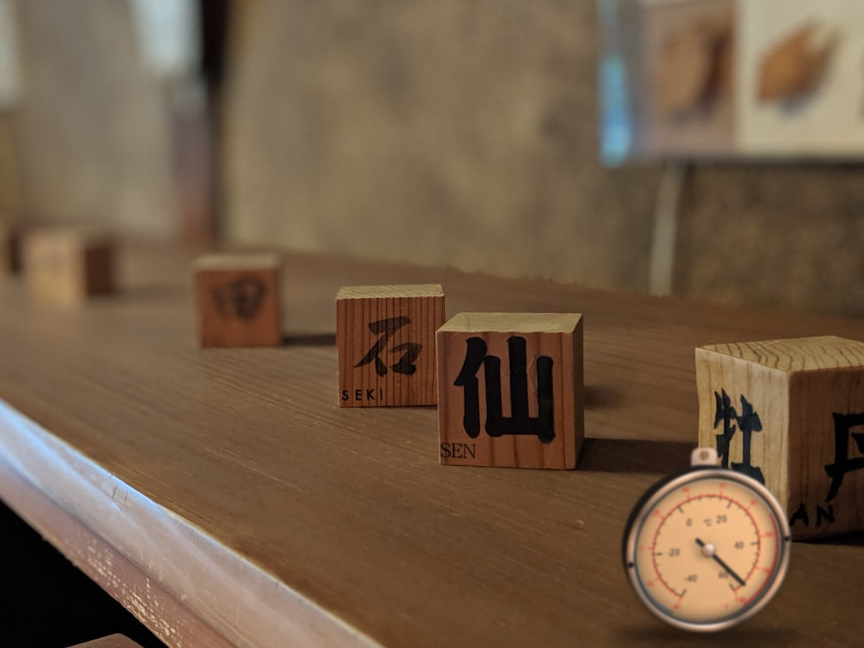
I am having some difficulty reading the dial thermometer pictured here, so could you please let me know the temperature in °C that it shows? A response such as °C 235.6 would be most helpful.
°C 56
